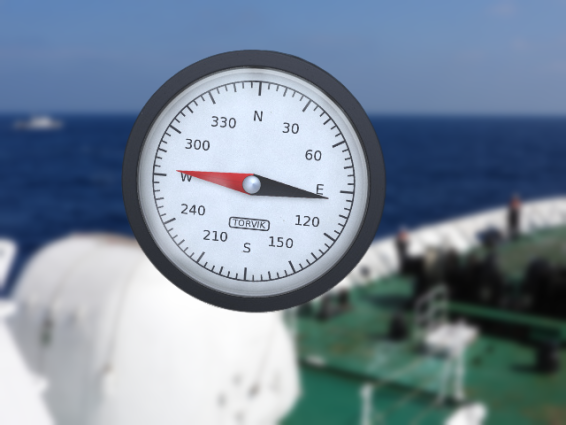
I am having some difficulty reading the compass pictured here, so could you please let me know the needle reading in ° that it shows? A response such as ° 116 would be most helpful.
° 275
